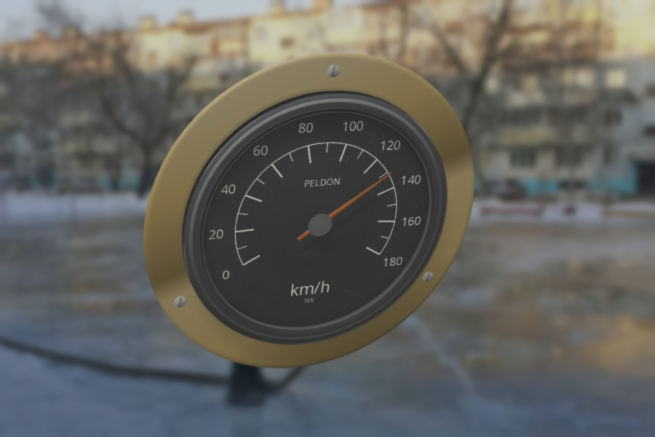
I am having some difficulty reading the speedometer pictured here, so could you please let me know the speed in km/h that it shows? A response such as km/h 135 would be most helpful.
km/h 130
